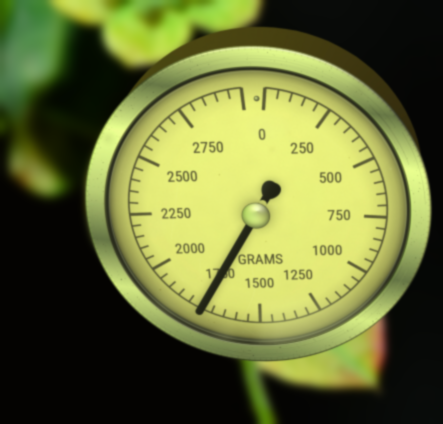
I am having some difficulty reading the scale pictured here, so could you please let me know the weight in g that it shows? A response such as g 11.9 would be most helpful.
g 1750
